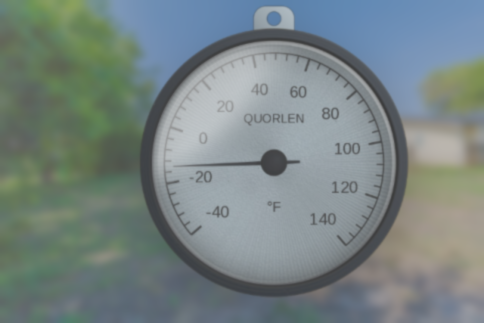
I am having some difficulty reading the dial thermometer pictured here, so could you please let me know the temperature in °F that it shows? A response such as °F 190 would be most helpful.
°F -14
